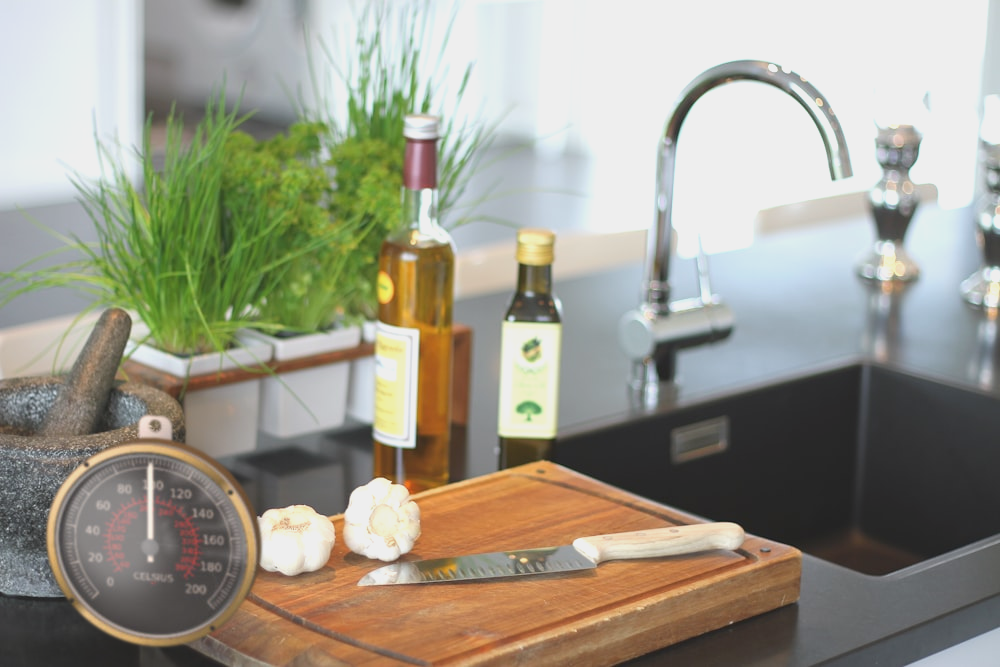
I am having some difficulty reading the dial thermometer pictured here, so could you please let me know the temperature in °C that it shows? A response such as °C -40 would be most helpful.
°C 100
